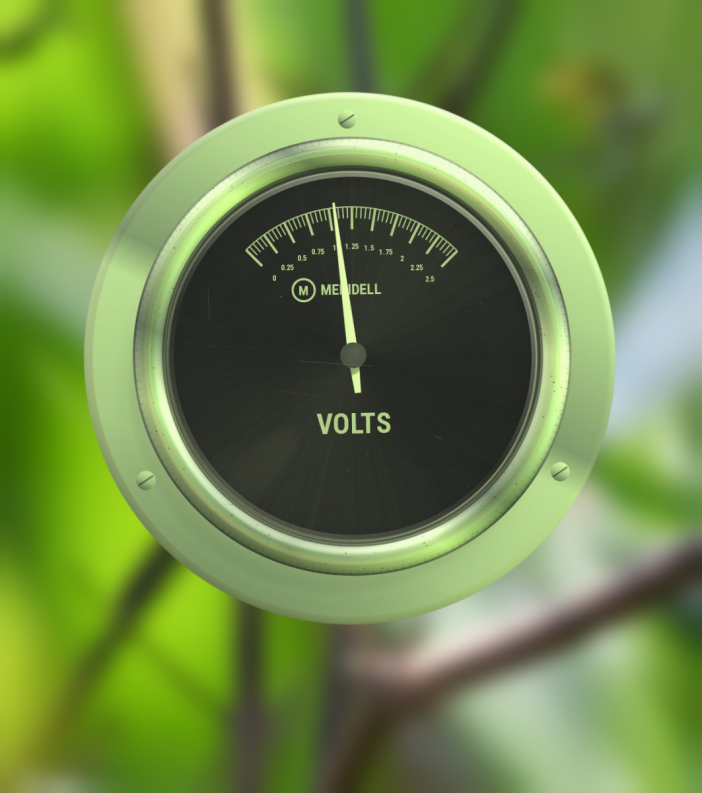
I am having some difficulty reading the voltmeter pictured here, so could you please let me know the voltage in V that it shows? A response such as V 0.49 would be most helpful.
V 1.05
